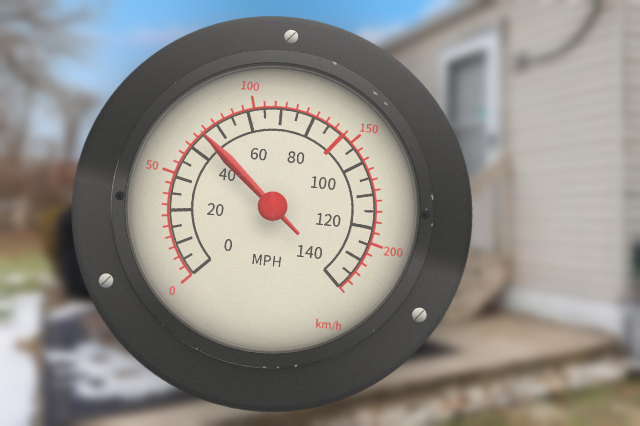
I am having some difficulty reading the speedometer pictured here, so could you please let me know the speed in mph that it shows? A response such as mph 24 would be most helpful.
mph 45
